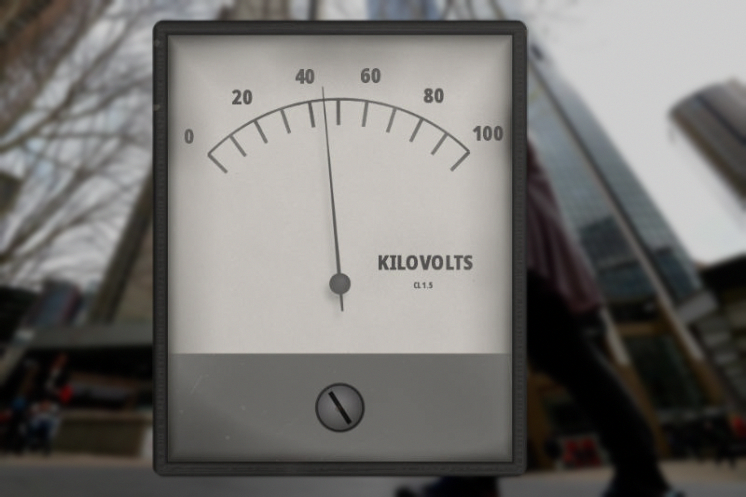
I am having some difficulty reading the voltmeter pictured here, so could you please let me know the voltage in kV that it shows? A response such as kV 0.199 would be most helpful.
kV 45
